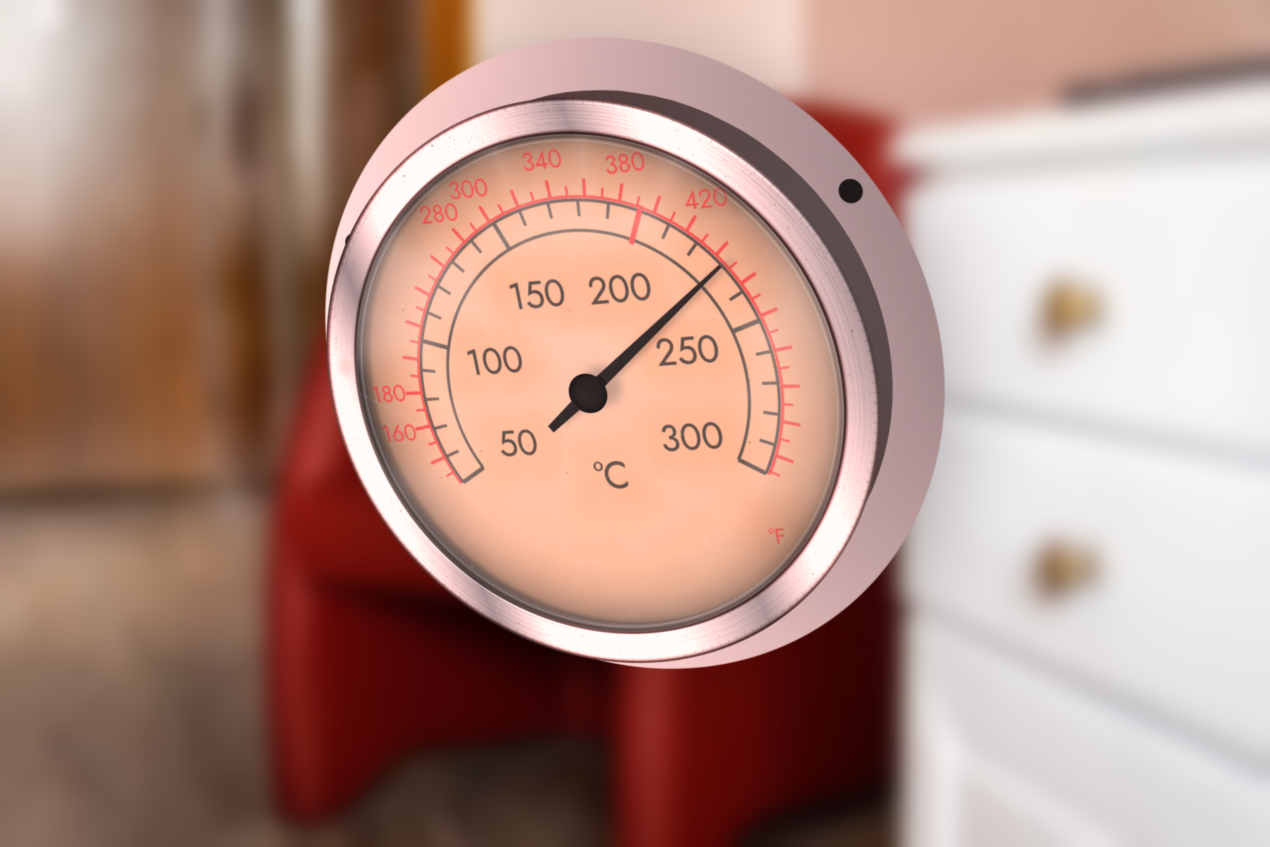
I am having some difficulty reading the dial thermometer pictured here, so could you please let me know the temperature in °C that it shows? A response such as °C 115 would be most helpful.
°C 230
